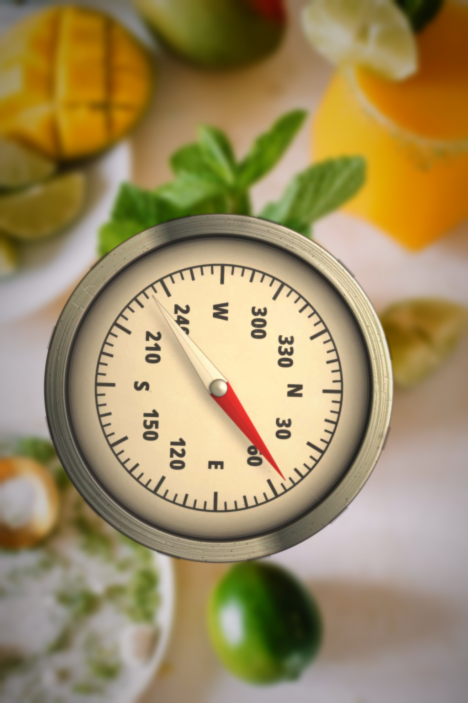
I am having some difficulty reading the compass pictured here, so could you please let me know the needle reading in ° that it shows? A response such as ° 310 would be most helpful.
° 52.5
